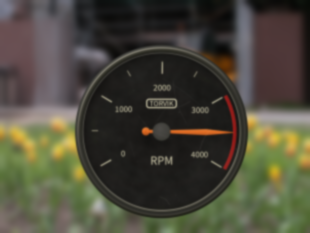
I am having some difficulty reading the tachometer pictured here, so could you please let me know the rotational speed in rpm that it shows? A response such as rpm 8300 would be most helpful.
rpm 3500
